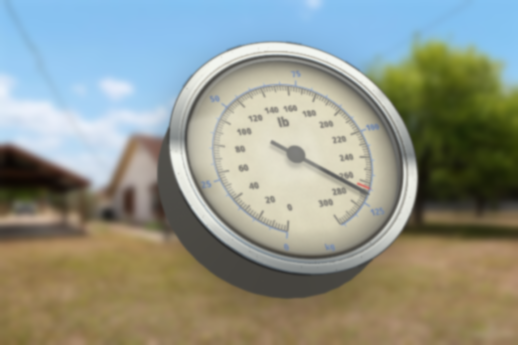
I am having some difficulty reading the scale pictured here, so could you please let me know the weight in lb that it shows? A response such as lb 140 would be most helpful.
lb 270
